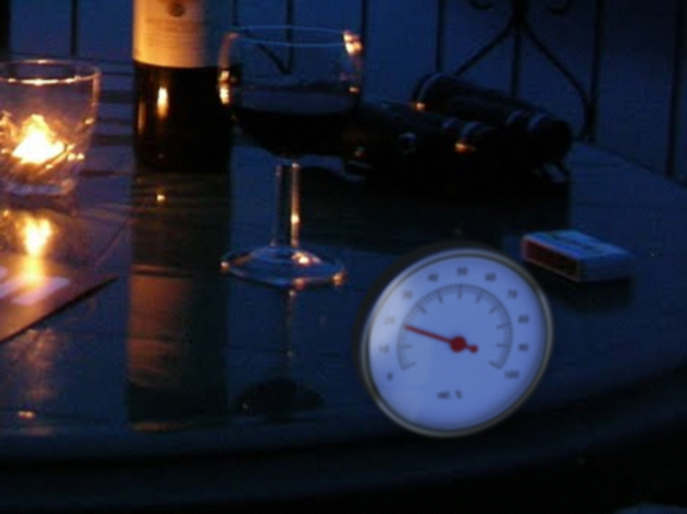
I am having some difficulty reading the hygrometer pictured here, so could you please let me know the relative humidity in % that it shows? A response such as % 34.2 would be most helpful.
% 20
